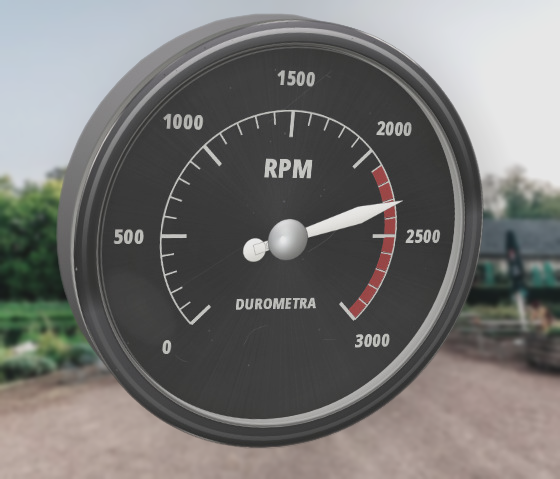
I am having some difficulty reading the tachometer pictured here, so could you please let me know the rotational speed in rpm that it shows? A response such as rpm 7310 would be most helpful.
rpm 2300
